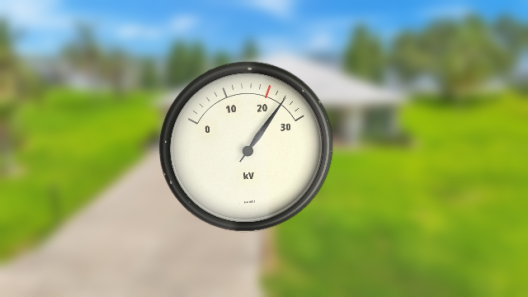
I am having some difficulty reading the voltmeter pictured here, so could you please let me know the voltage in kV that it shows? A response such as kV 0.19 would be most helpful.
kV 24
